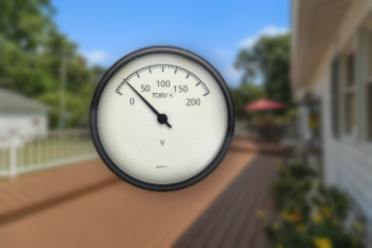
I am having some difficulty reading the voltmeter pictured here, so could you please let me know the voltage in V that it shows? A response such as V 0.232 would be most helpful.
V 25
